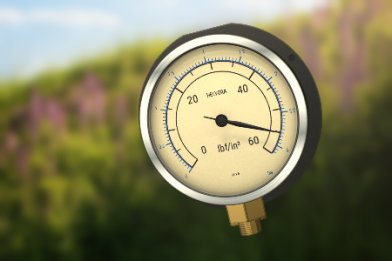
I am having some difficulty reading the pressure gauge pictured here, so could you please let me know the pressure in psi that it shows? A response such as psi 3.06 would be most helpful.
psi 55
